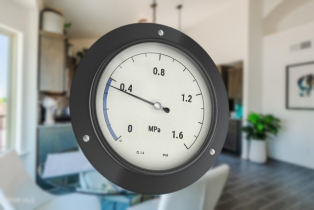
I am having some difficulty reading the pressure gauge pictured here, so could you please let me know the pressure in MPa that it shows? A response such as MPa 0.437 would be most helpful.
MPa 0.35
